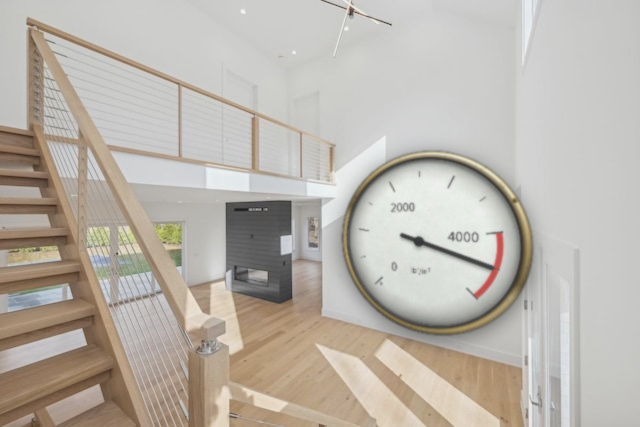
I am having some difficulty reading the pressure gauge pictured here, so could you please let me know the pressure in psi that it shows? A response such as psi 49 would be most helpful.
psi 4500
